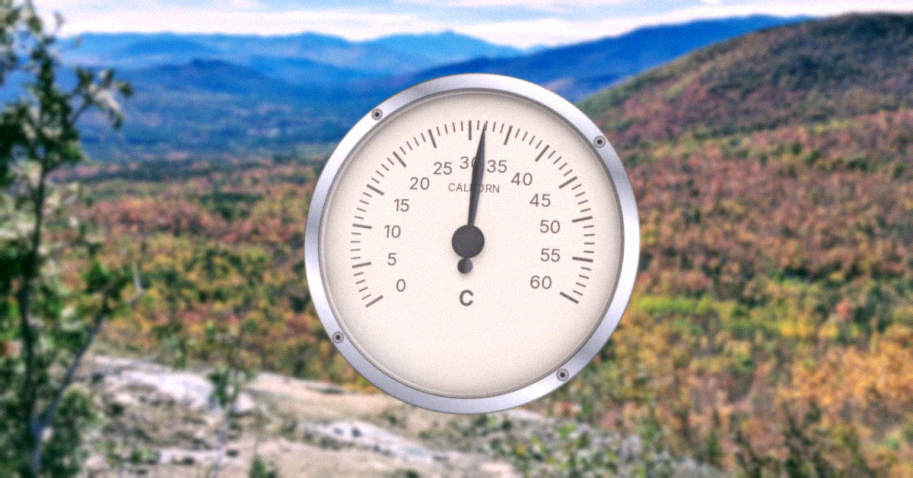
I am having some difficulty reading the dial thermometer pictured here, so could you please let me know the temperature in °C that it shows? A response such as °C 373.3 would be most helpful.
°C 32
